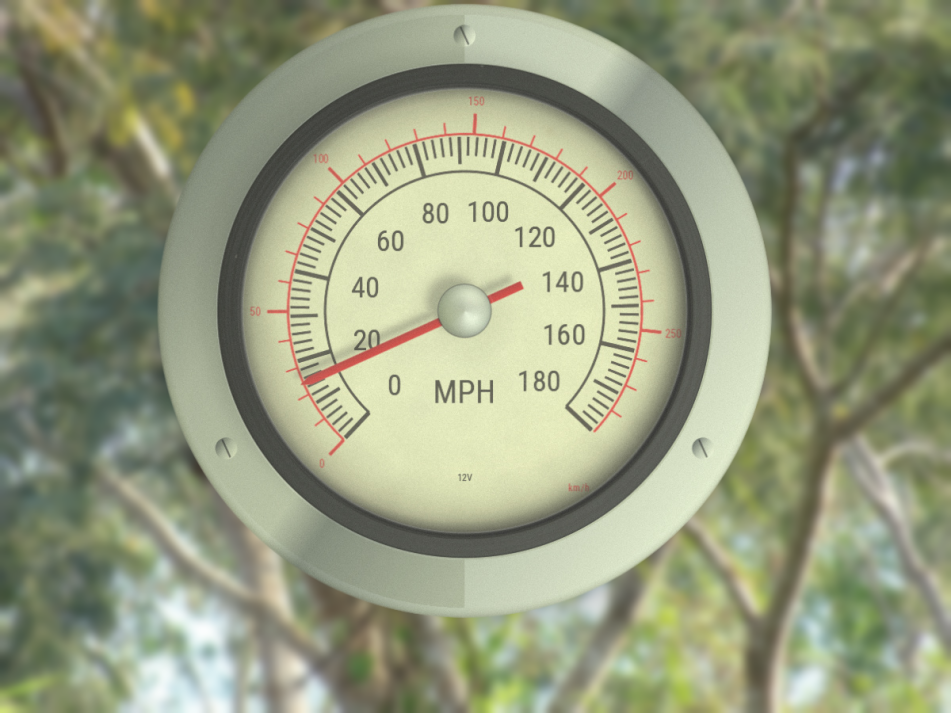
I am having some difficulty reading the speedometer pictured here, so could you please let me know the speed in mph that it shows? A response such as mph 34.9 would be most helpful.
mph 15
